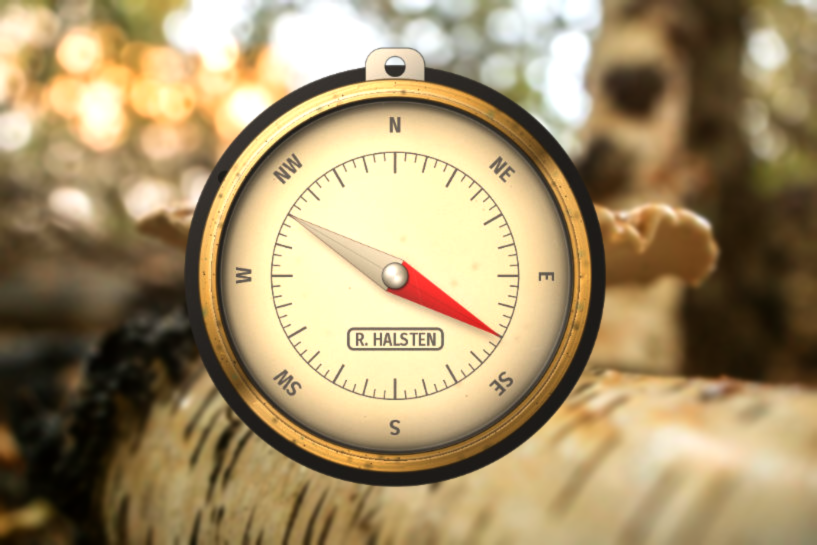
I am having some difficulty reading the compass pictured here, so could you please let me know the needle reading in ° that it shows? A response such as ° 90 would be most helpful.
° 120
